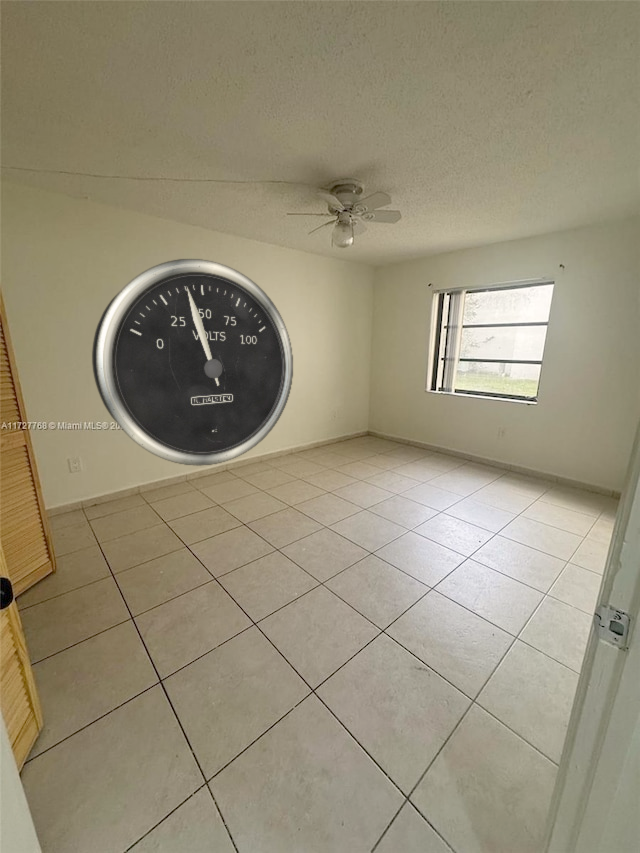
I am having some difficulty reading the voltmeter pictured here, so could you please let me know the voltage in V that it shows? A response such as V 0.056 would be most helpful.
V 40
